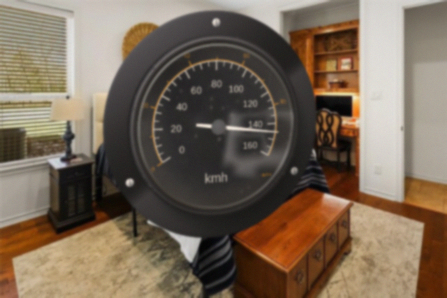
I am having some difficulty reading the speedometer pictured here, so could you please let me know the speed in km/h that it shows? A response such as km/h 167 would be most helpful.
km/h 145
